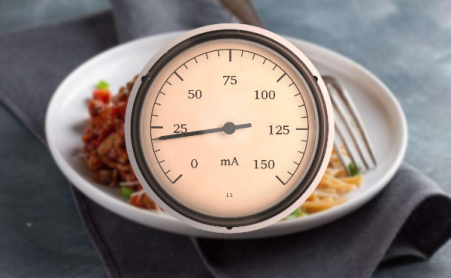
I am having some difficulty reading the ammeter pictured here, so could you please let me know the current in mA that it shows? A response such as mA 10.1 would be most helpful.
mA 20
